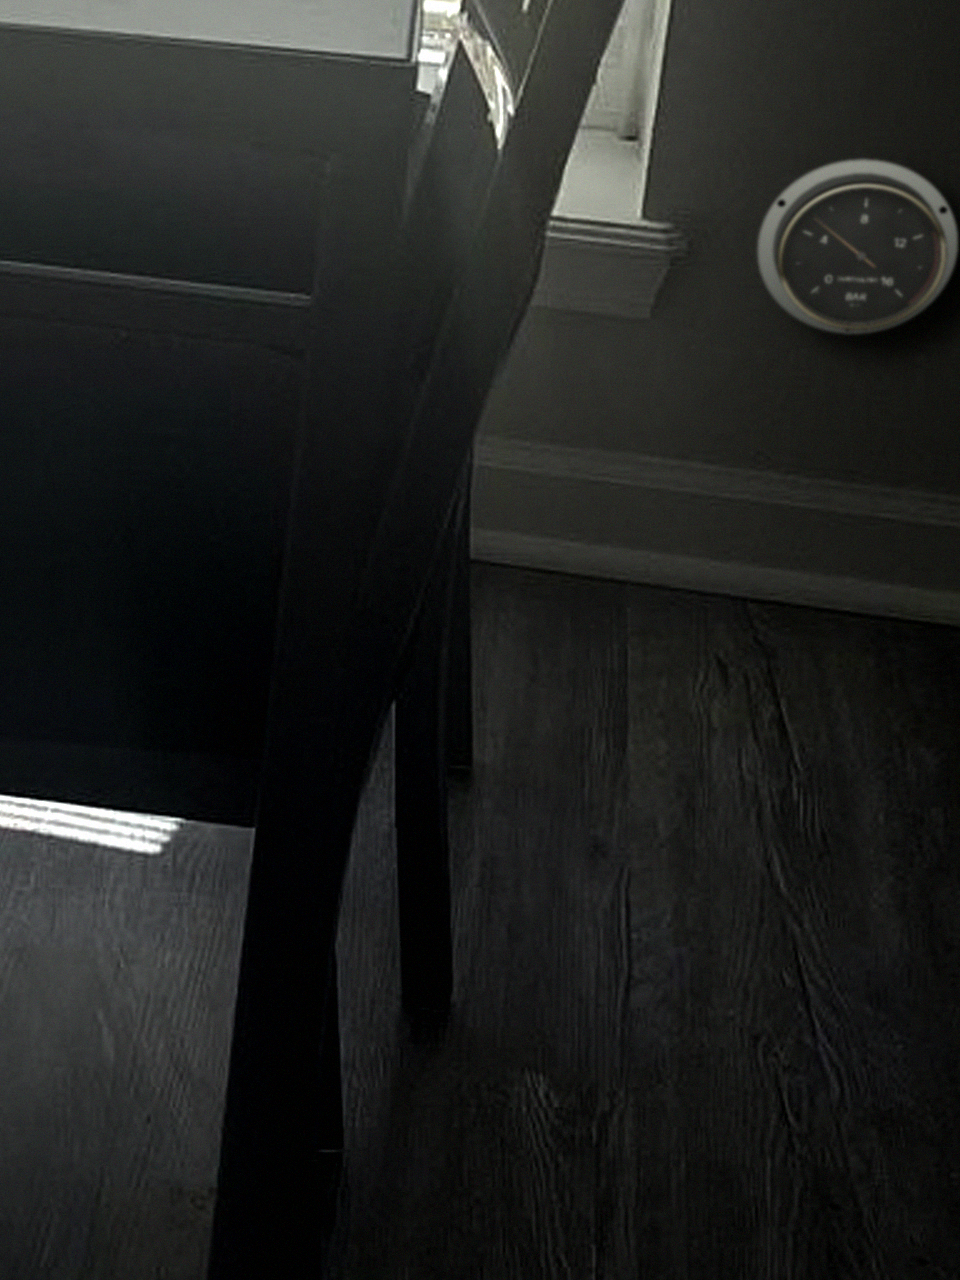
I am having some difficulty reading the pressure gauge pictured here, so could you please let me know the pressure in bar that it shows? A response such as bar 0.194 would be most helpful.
bar 5
